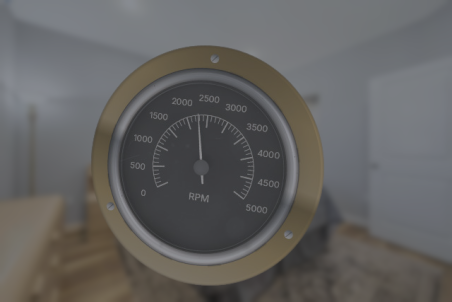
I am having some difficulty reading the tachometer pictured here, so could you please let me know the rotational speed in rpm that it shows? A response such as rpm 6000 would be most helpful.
rpm 2300
